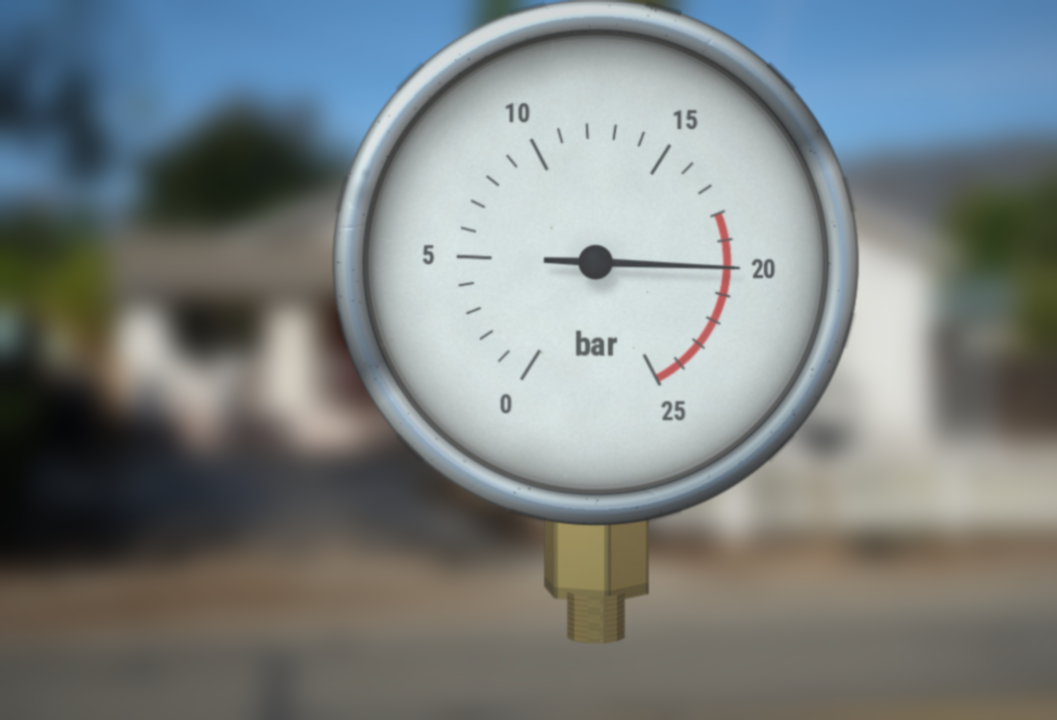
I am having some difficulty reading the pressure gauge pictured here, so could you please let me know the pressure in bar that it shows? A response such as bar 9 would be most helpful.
bar 20
